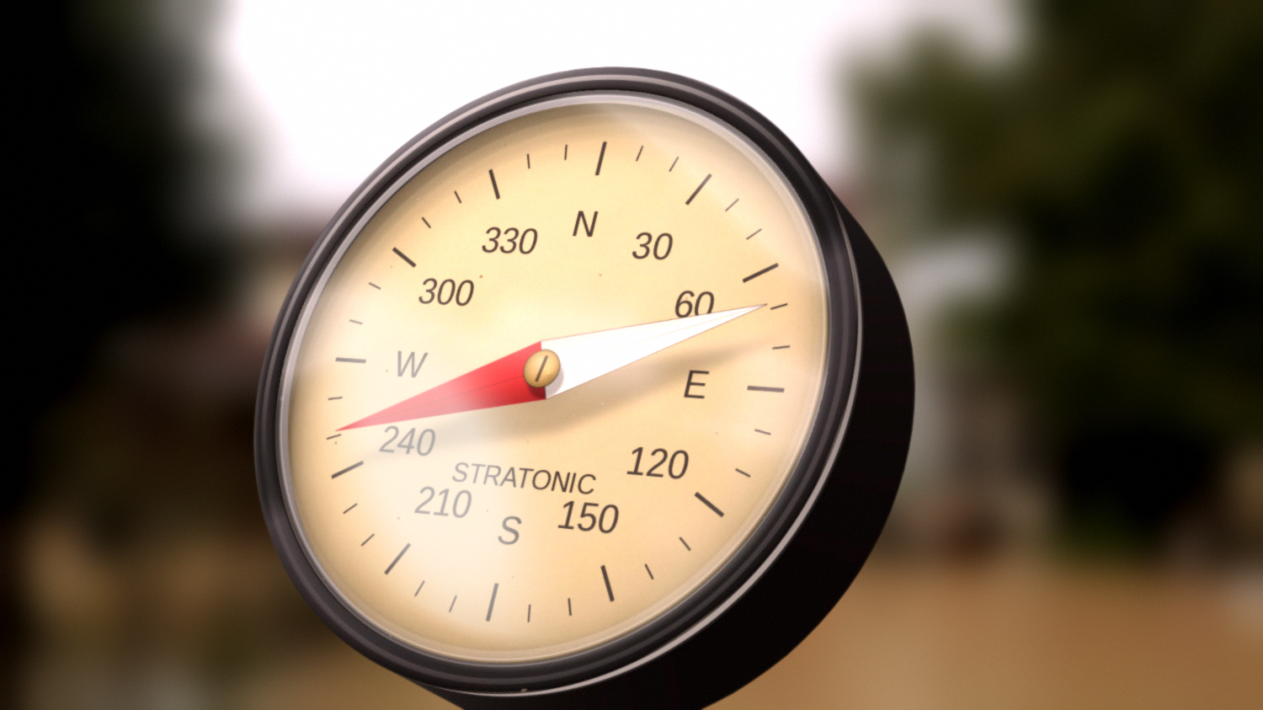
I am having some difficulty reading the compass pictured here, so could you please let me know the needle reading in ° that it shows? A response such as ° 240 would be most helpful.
° 250
